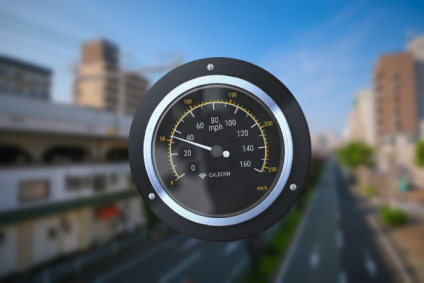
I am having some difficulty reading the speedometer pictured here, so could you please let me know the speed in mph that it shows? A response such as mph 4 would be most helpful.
mph 35
